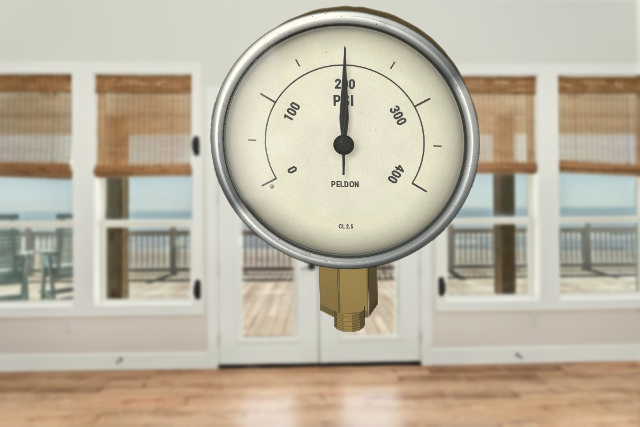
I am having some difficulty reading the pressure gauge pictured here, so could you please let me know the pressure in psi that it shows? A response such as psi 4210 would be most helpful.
psi 200
